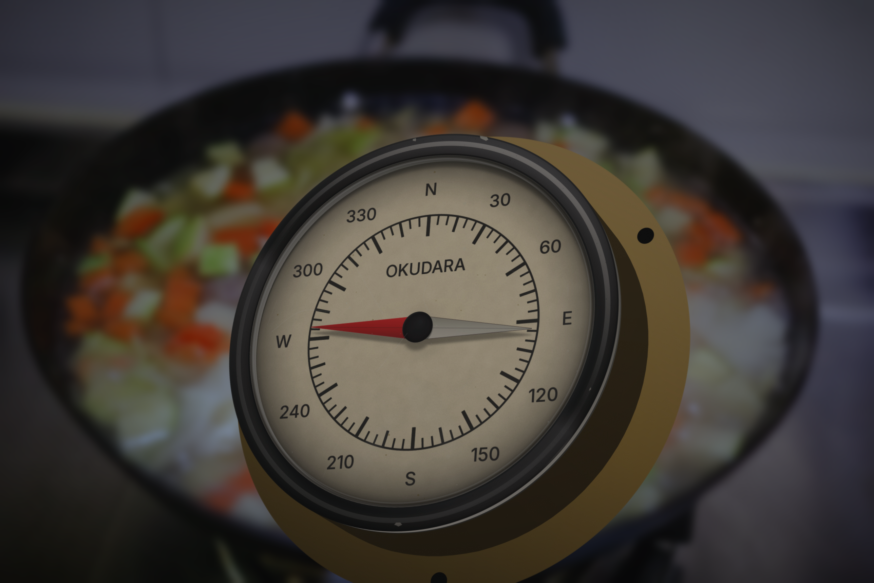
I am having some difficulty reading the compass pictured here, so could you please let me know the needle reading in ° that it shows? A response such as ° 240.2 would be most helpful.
° 275
